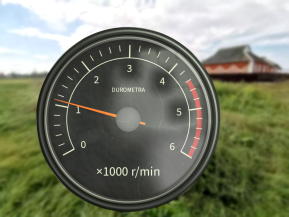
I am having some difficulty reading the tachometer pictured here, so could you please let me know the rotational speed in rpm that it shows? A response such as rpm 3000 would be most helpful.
rpm 1100
